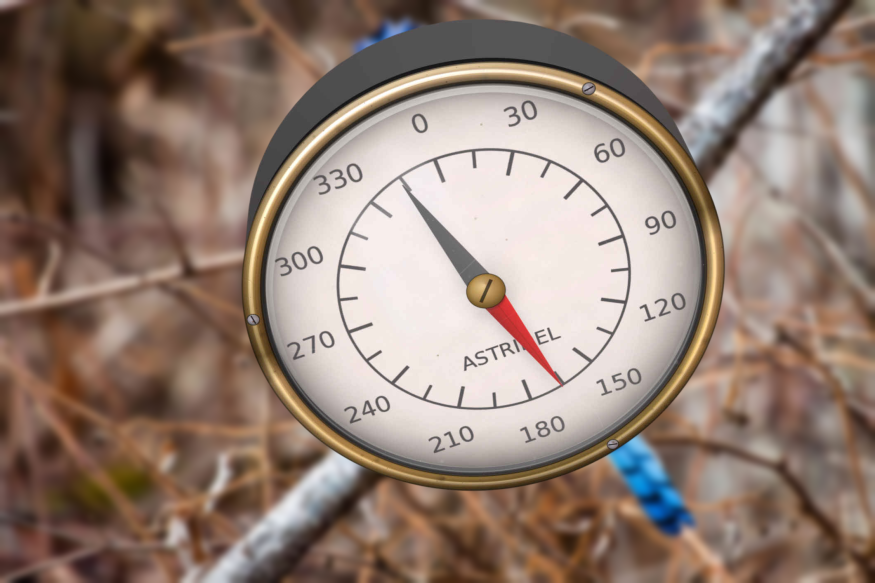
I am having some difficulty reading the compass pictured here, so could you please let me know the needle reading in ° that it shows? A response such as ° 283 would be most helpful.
° 165
